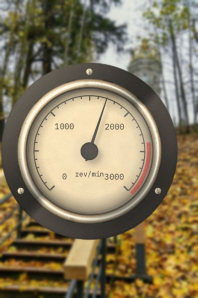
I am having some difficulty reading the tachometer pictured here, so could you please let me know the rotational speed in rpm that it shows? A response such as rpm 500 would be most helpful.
rpm 1700
